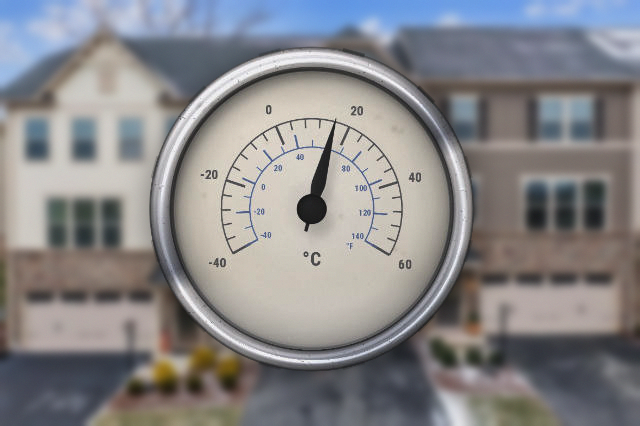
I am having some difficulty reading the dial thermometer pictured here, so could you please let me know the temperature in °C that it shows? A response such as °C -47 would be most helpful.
°C 16
